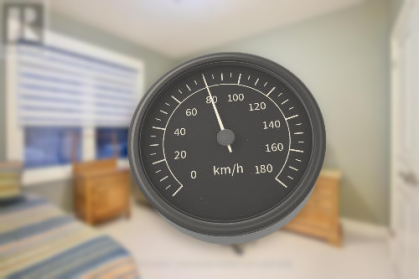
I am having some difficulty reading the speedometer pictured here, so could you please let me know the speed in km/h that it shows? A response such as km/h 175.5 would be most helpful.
km/h 80
